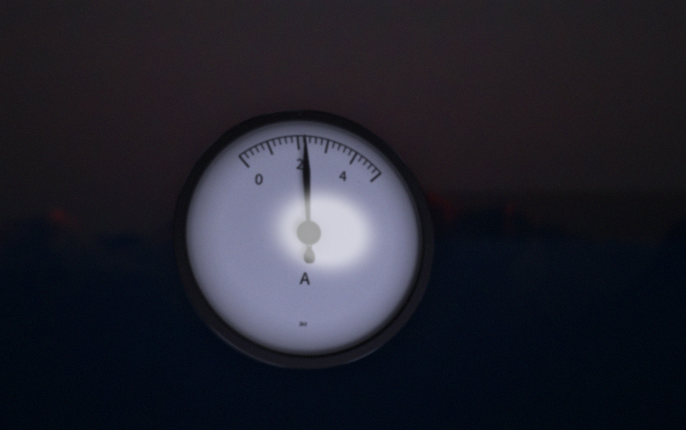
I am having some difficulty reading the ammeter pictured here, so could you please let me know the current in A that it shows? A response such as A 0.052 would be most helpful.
A 2.2
